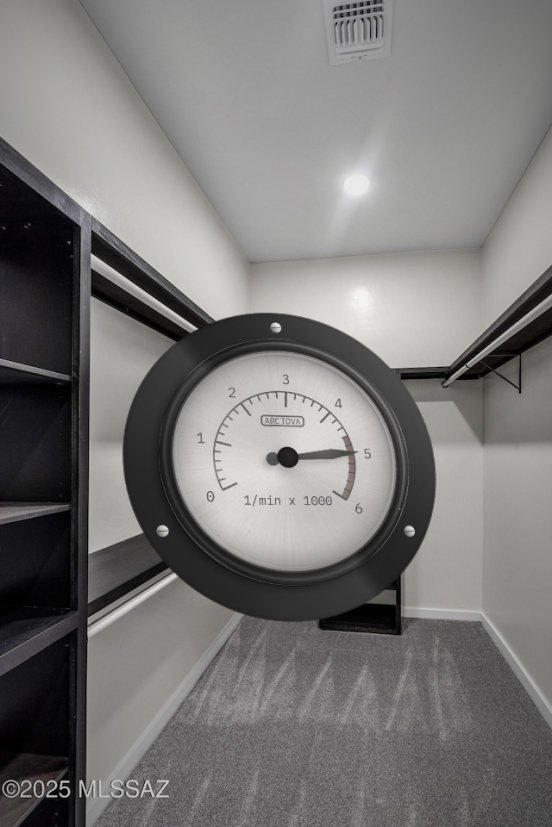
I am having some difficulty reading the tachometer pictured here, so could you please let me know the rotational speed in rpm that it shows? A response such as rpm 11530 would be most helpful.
rpm 5000
